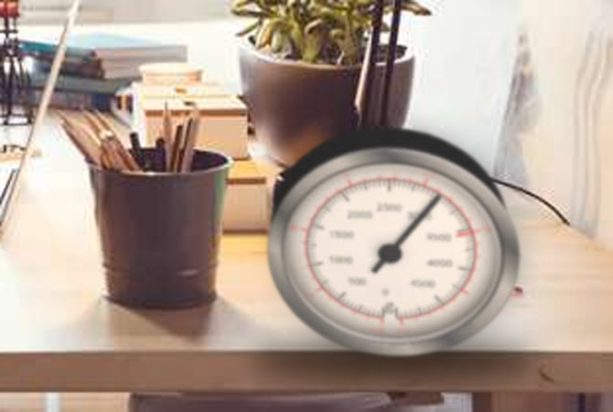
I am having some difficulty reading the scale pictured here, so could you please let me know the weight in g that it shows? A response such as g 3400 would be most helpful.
g 3000
